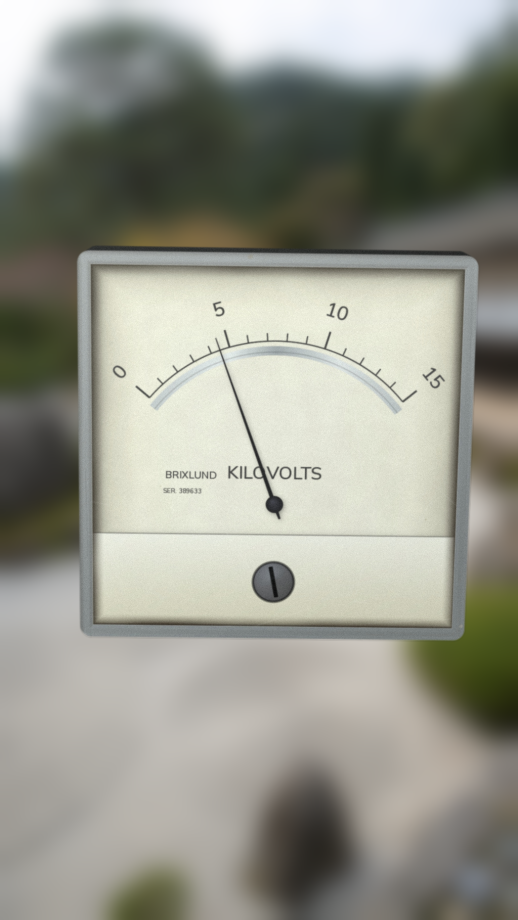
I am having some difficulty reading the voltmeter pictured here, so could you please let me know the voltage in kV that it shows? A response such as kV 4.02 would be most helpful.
kV 4.5
